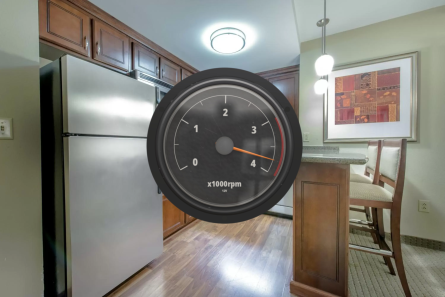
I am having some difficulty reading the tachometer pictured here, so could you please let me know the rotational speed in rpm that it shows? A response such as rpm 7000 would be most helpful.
rpm 3750
